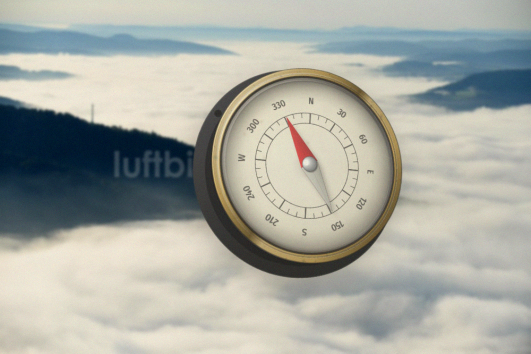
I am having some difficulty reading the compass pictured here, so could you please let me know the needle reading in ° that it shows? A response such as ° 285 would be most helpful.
° 330
